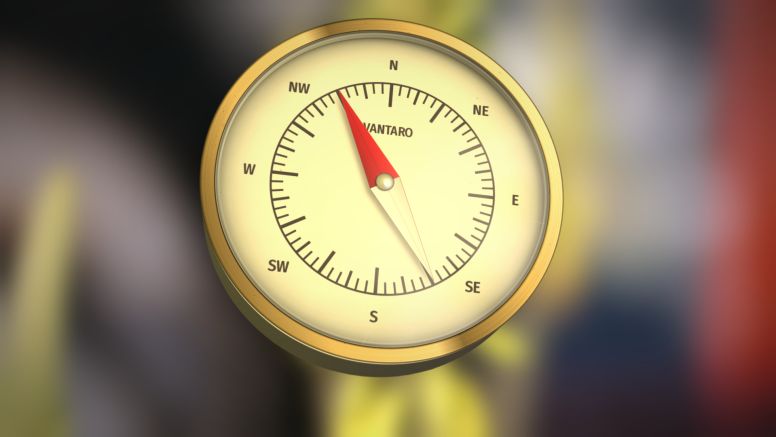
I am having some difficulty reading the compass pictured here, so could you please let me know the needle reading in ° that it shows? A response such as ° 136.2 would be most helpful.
° 330
